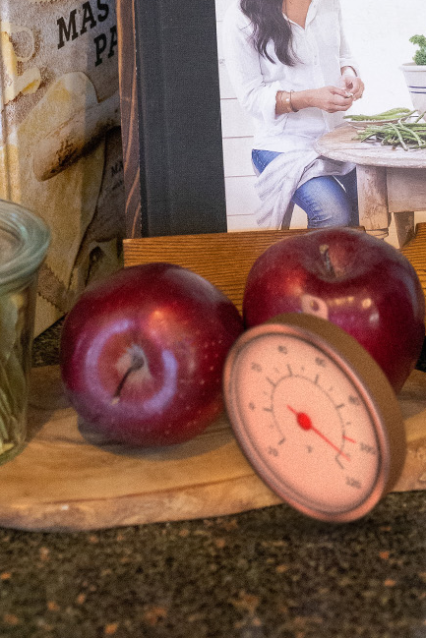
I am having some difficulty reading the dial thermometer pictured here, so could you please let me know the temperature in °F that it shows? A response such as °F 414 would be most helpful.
°F 110
